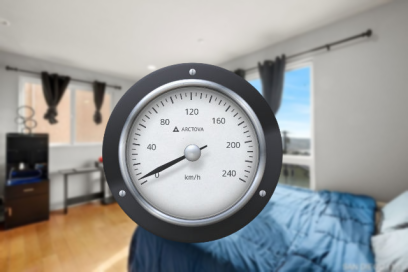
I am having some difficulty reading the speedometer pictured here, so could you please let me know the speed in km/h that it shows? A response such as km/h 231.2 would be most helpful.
km/h 5
